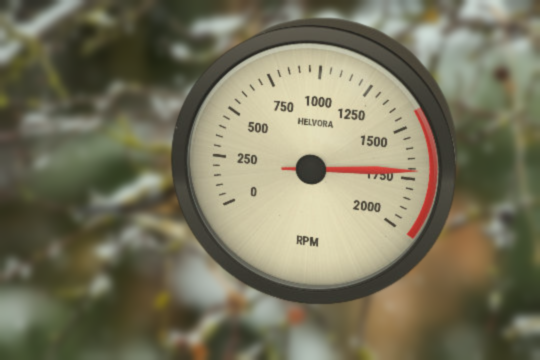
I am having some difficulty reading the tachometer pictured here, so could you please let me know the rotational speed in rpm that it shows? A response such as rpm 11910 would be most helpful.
rpm 1700
